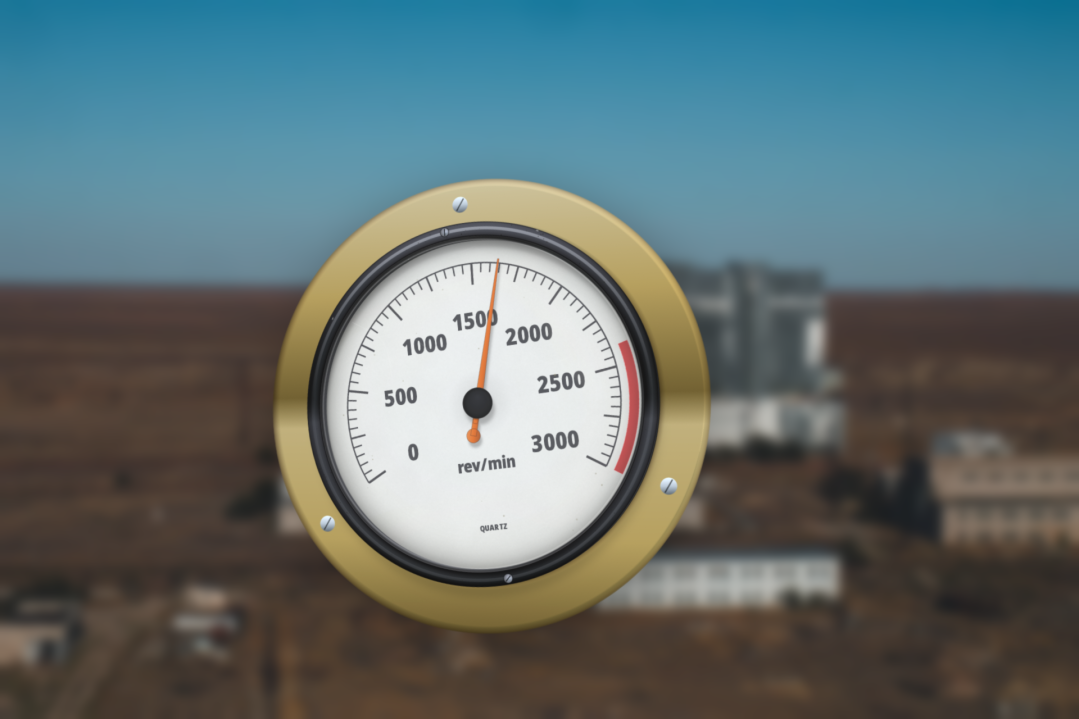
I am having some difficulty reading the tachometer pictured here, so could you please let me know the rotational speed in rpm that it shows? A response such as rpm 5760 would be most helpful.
rpm 1650
